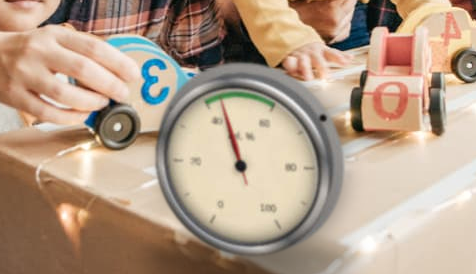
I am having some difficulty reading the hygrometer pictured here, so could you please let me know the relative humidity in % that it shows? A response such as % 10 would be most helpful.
% 45
